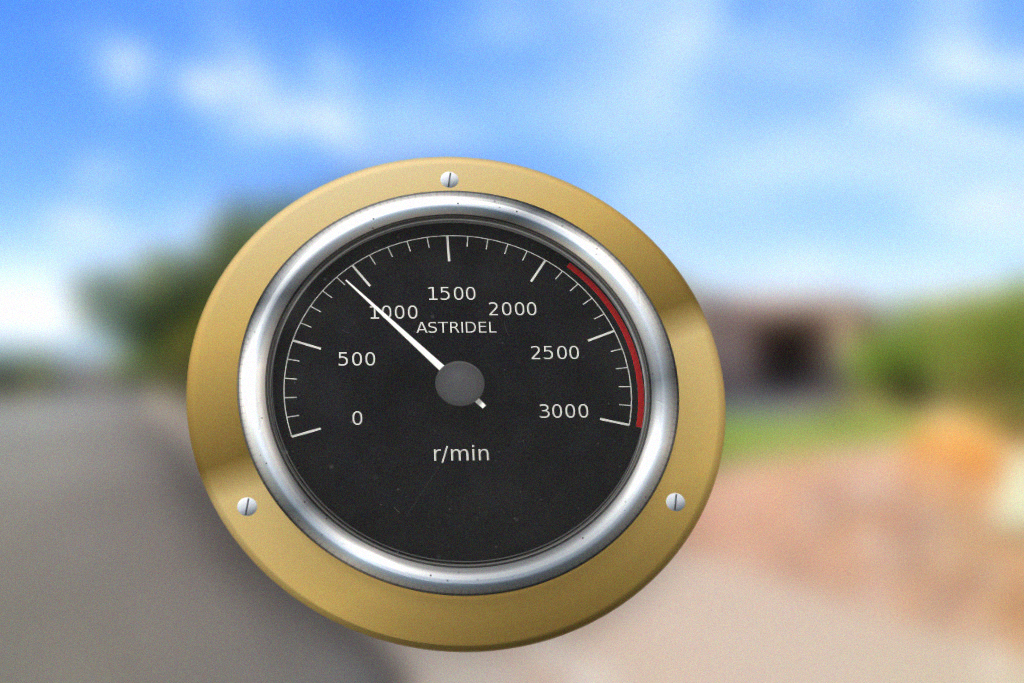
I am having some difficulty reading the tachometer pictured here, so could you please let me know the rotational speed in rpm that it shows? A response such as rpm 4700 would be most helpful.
rpm 900
